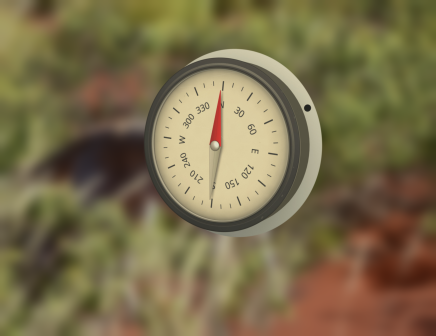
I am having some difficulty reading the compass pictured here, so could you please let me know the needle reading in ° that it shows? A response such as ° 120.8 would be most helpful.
° 0
